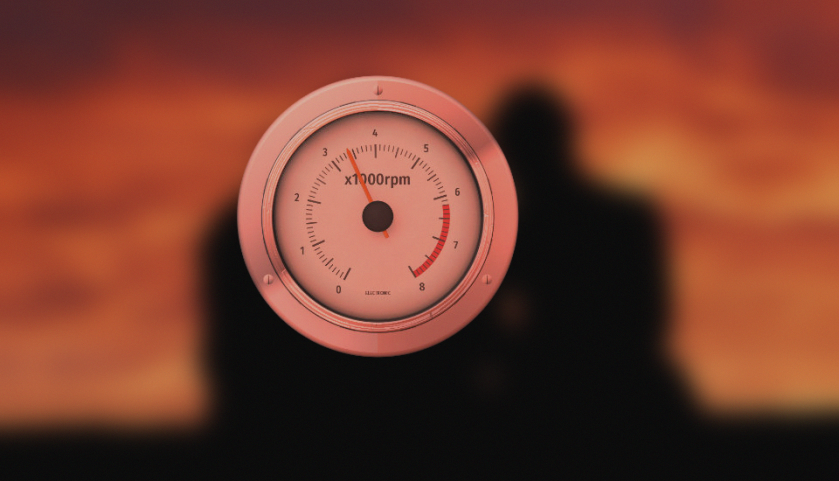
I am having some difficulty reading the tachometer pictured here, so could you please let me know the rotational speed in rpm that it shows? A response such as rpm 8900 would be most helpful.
rpm 3400
